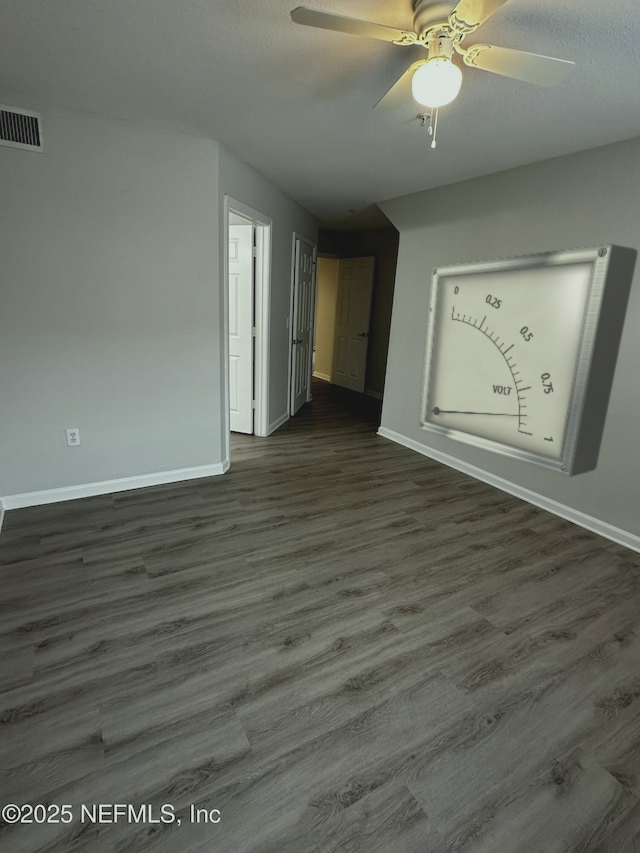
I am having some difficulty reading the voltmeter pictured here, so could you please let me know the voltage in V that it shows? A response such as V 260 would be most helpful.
V 0.9
